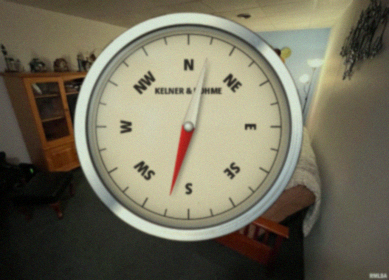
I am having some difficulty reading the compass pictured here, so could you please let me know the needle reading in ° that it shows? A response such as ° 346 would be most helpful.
° 195
